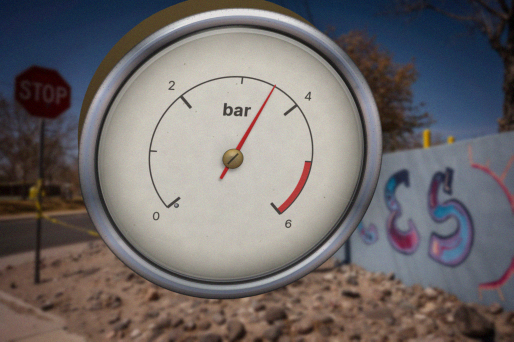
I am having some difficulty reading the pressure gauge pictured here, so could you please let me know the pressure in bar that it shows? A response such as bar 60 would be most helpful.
bar 3.5
